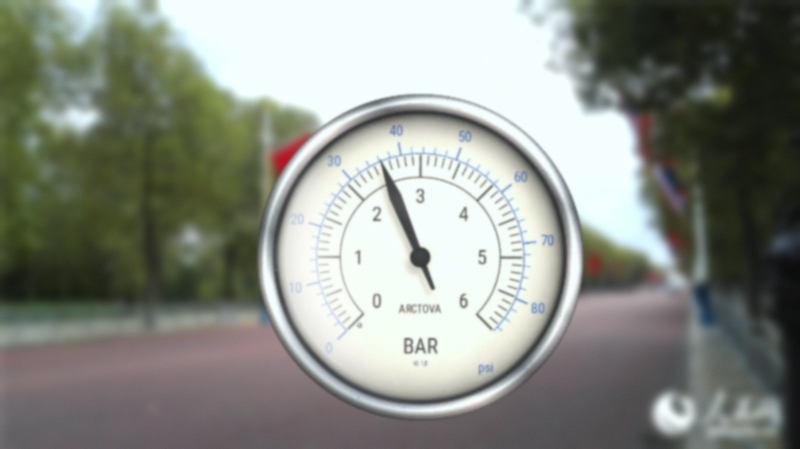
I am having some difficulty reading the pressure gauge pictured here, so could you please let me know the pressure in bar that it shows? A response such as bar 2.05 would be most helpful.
bar 2.5
